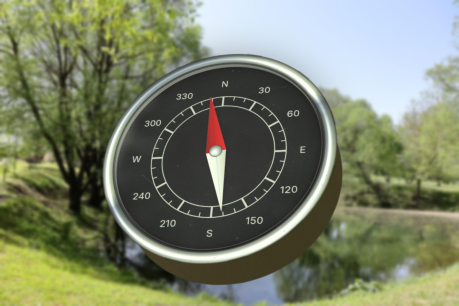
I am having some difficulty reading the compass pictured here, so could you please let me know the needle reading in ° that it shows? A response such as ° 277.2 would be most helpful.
° 350
